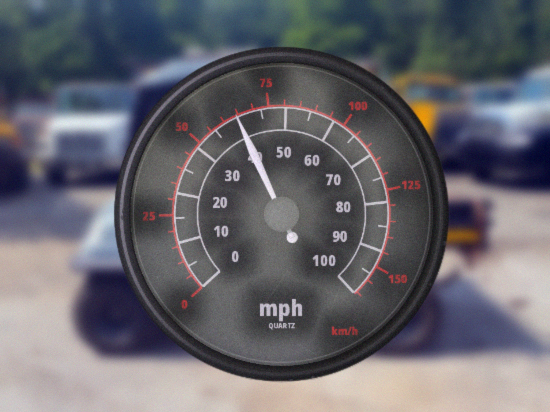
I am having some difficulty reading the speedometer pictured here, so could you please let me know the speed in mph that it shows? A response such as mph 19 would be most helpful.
mph 40
